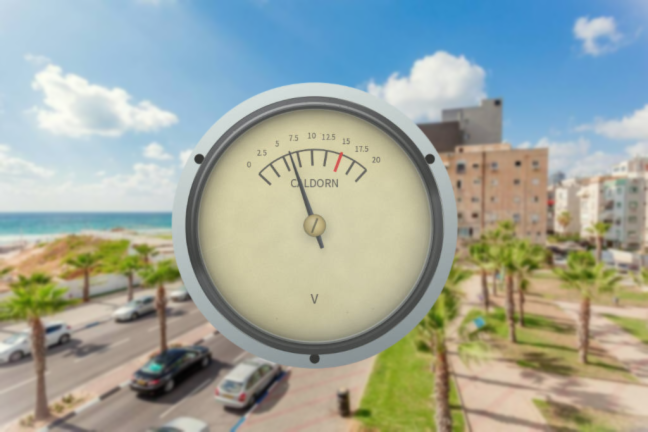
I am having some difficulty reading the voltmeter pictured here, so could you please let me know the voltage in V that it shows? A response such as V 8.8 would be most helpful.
V 6.25
